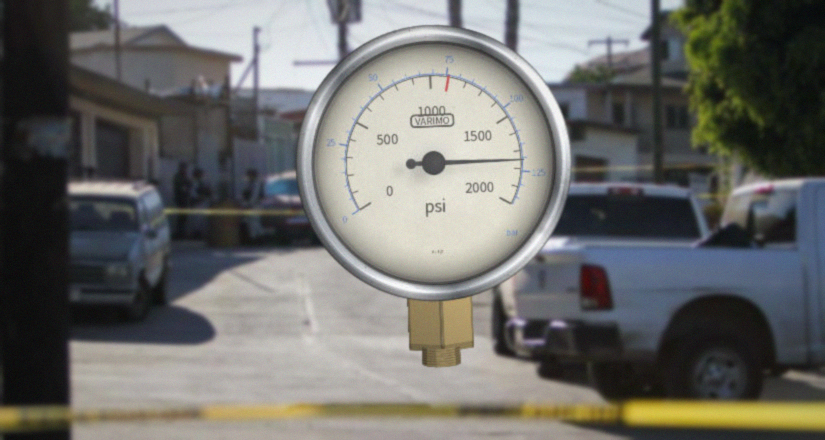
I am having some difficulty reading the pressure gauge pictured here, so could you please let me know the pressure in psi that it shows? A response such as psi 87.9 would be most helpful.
psi 1750
